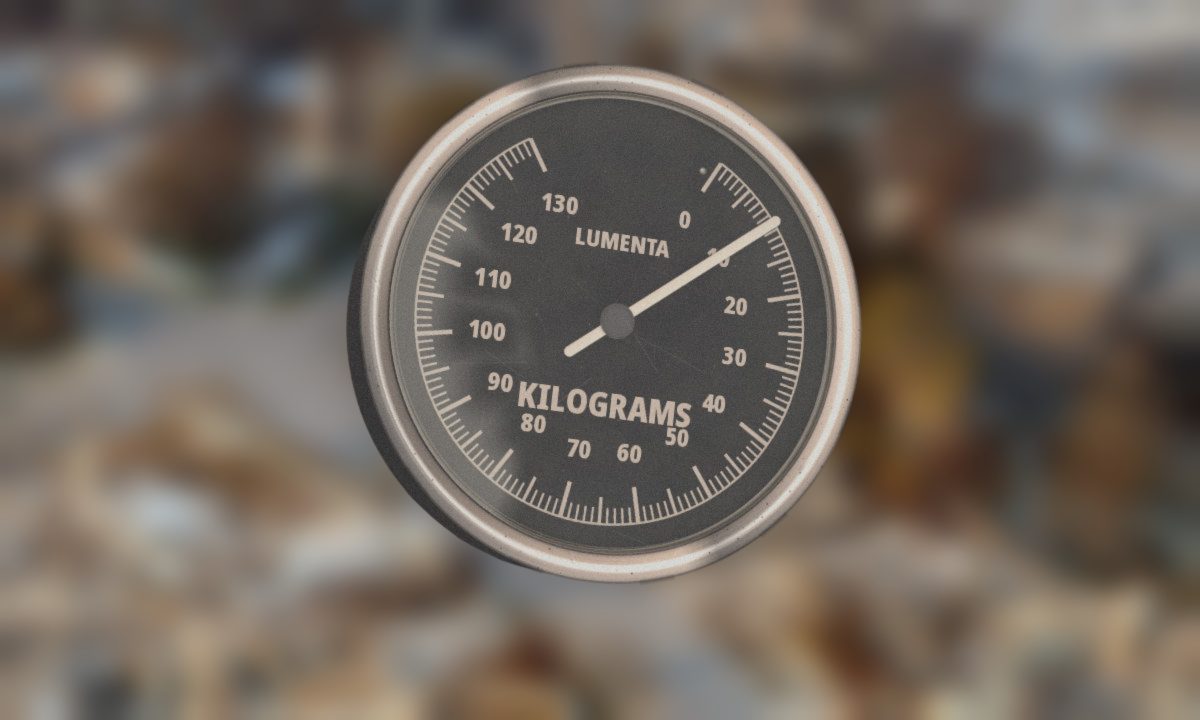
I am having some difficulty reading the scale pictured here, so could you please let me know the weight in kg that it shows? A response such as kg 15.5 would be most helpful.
kg 10
